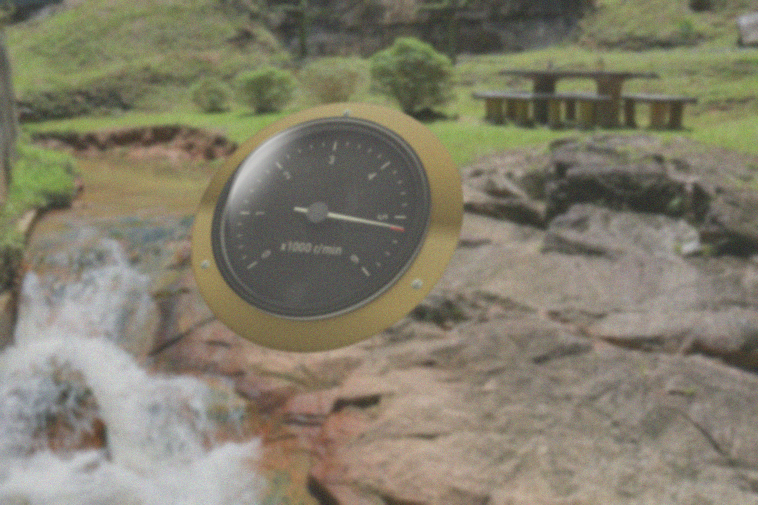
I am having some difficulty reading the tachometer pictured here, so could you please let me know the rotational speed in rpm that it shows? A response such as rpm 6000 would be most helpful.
rpm 5200
